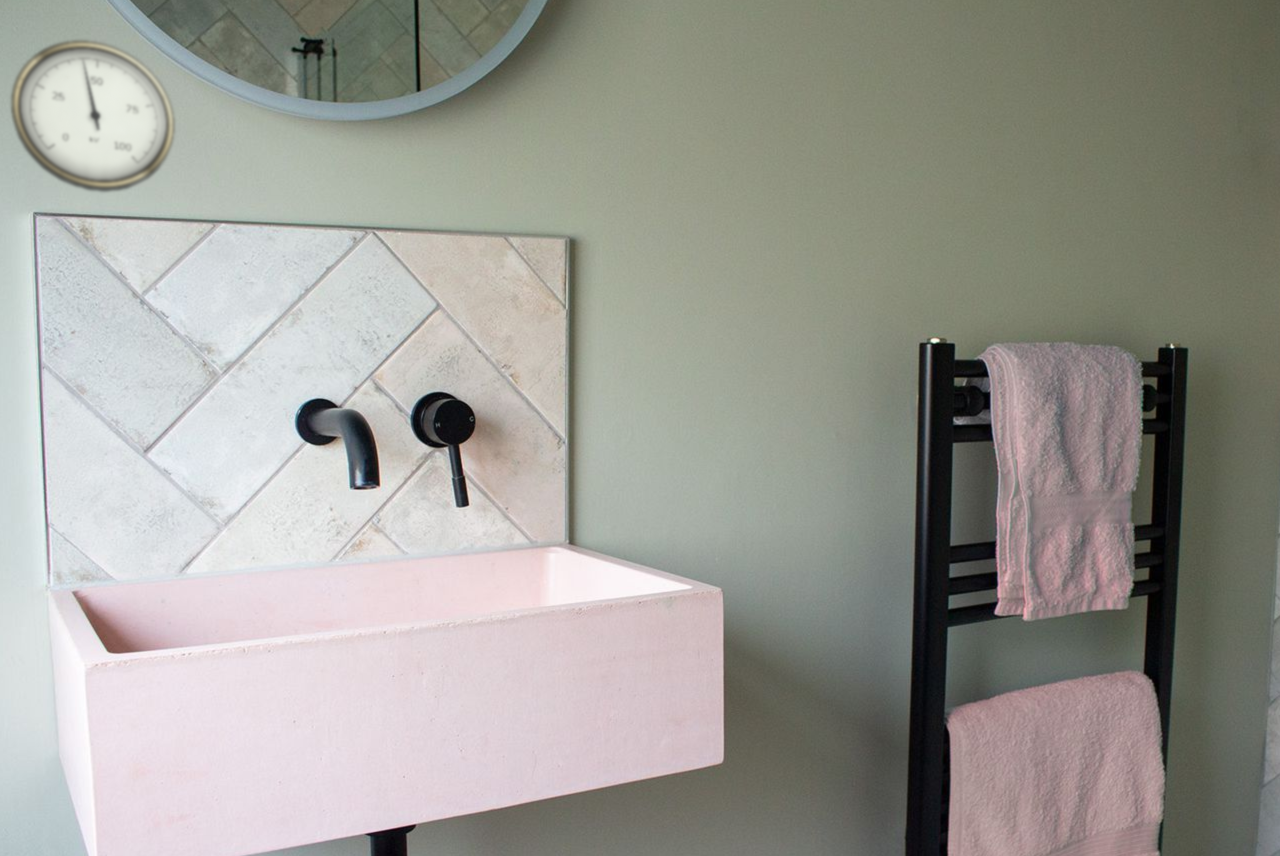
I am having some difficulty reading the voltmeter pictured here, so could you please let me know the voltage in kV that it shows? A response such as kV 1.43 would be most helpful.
kV 45
